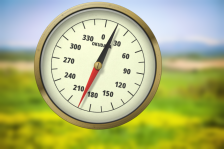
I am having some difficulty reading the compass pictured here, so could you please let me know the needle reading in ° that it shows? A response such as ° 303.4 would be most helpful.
° 195
